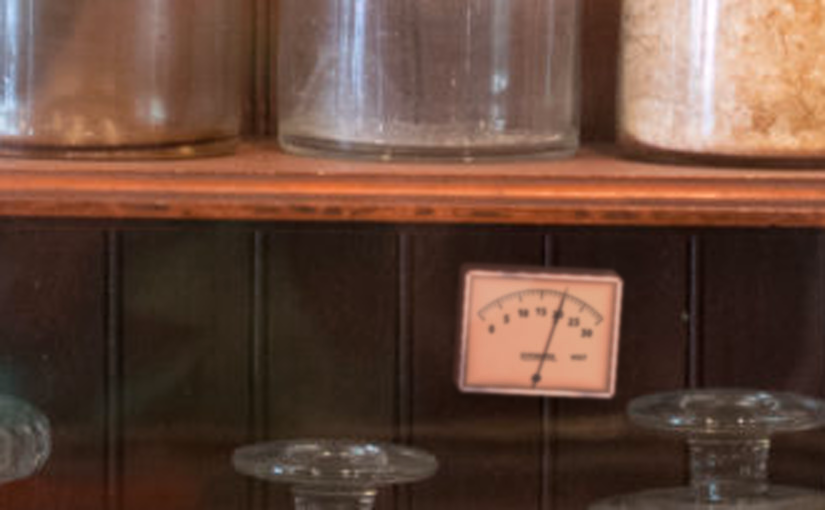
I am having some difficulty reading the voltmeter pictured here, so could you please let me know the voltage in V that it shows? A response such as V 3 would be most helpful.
V 20
